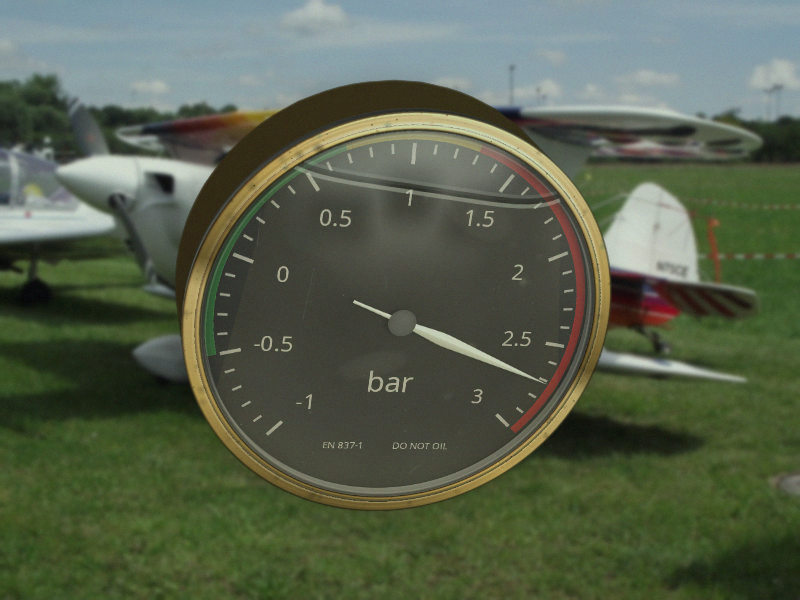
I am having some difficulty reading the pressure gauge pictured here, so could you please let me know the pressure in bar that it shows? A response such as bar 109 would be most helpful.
bar 2.7
